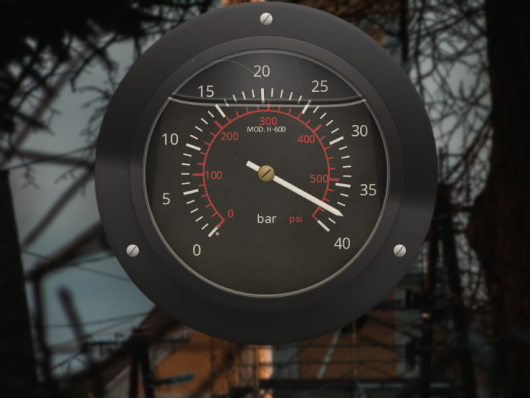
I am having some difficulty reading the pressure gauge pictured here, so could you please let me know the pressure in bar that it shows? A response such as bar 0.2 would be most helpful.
bar 38
